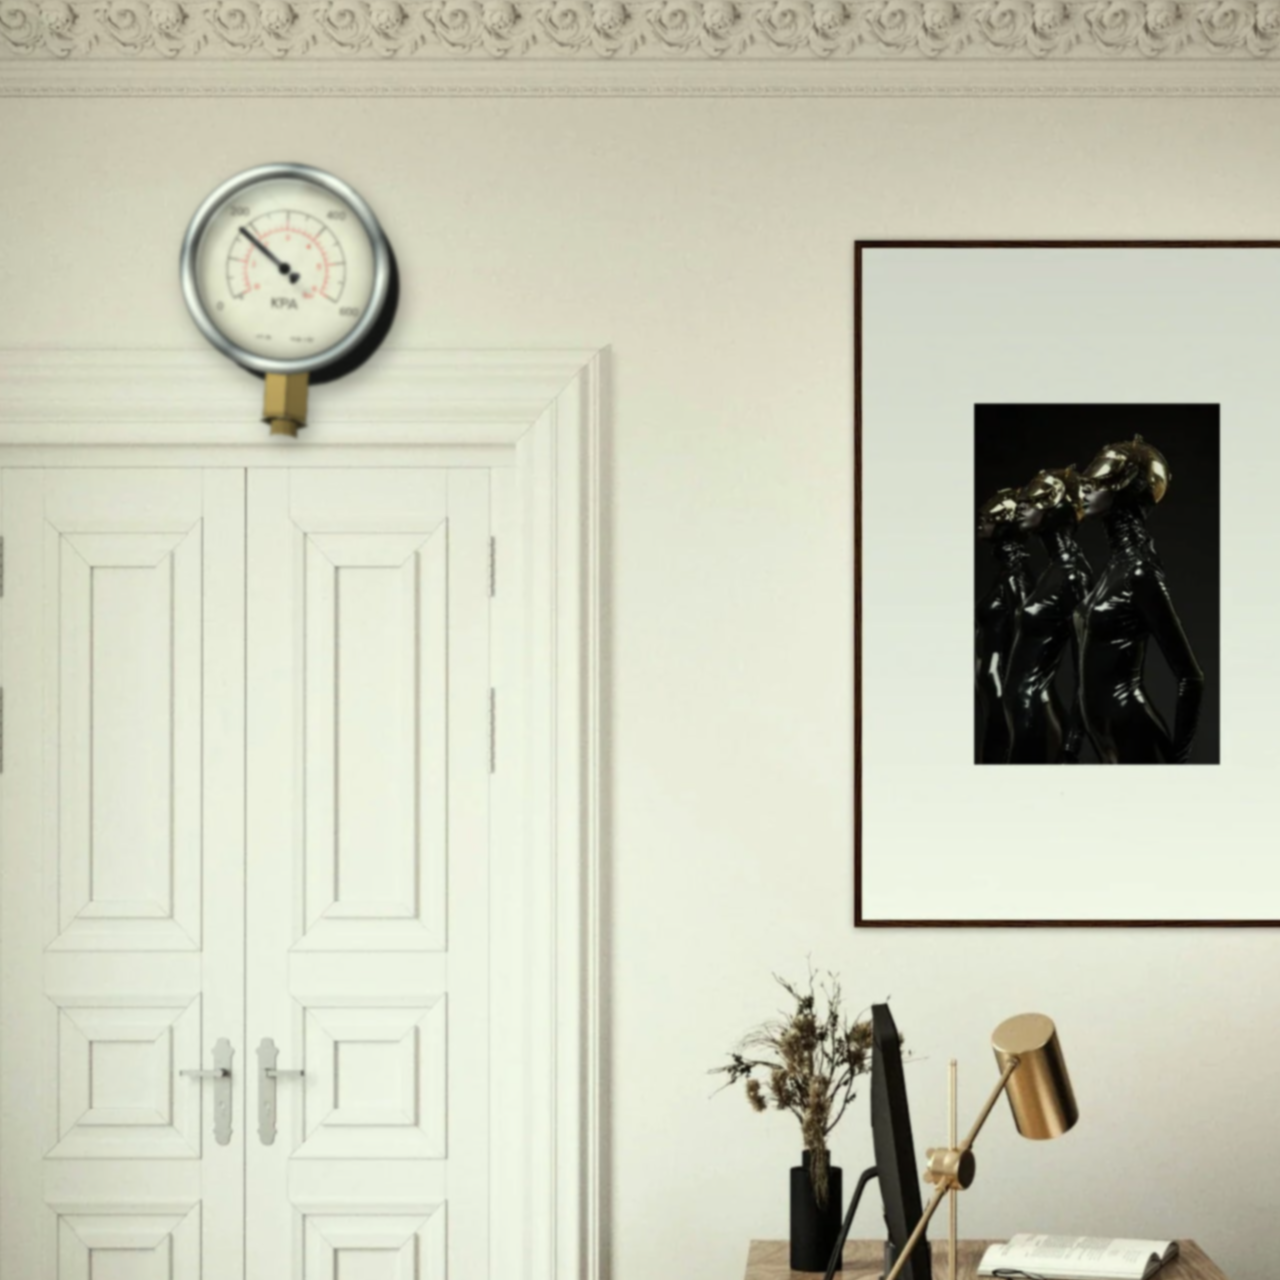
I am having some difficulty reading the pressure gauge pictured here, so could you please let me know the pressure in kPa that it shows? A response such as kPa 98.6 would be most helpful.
kPa 175
